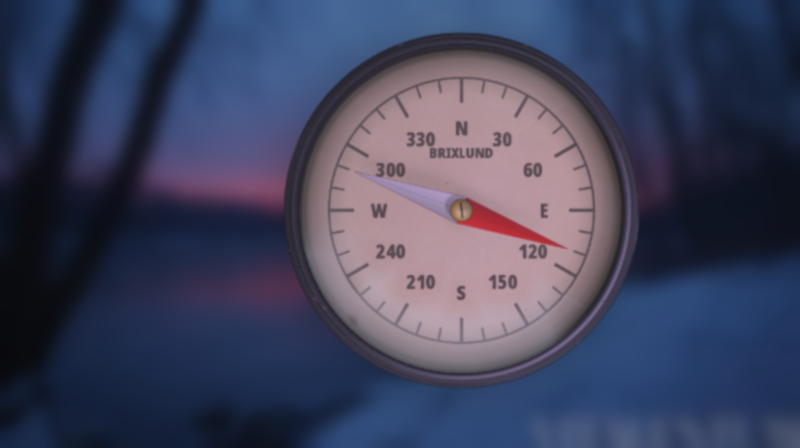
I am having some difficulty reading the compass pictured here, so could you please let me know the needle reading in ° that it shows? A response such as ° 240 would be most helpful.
° 110
